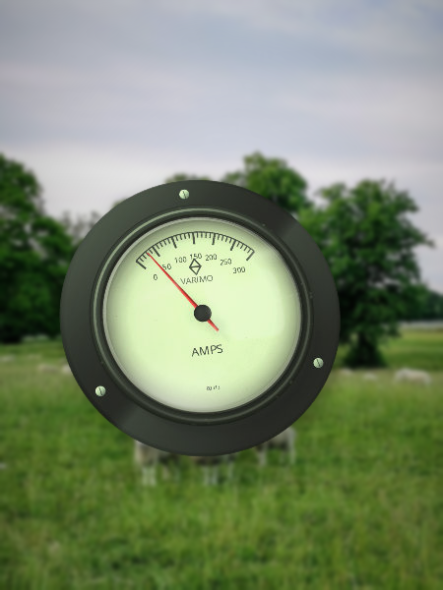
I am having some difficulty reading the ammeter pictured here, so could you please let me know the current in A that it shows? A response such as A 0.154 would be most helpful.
A 30
